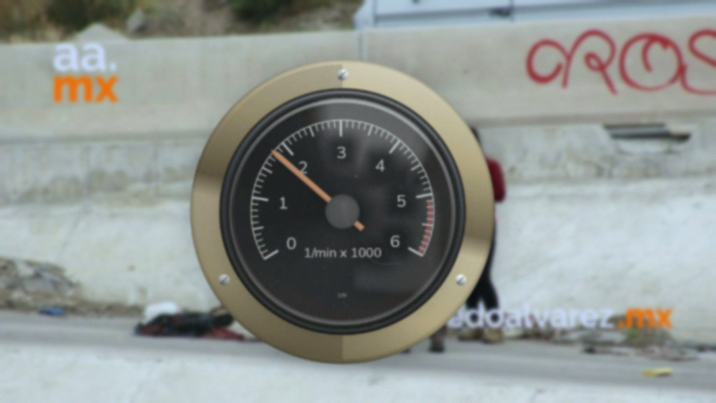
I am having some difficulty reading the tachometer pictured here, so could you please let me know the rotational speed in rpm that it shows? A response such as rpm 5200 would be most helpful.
rpm 1800
